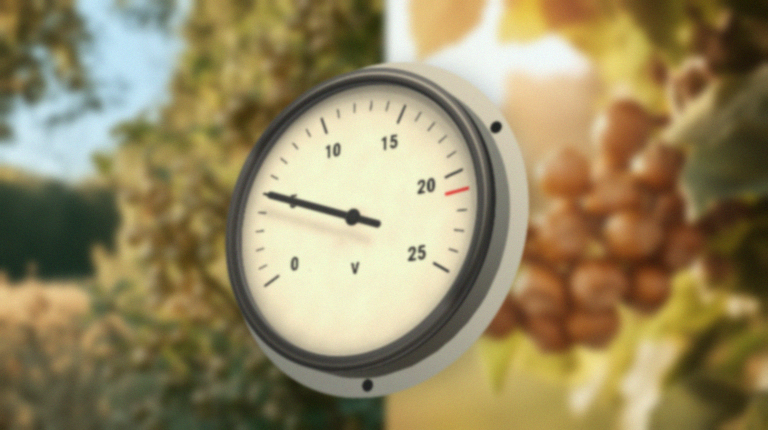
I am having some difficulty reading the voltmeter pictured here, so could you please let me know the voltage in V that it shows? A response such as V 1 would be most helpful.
V 5
